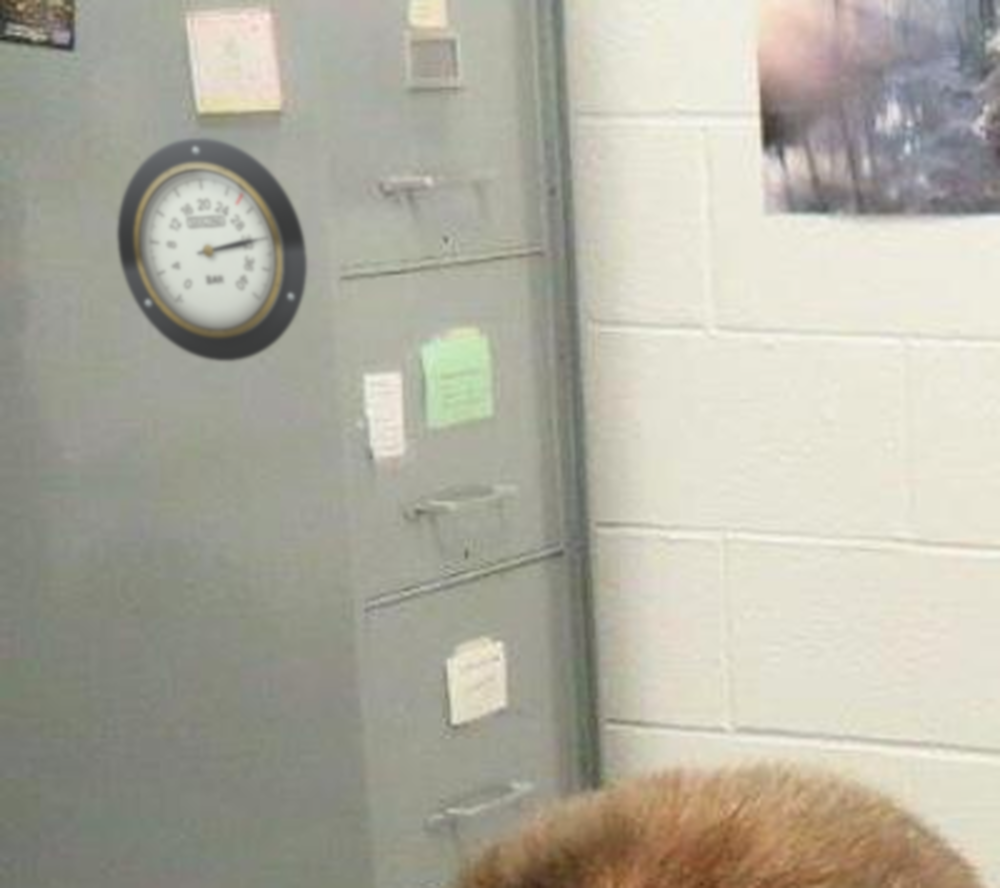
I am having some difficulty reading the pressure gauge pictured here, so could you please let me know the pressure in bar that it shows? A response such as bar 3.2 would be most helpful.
bar 32
